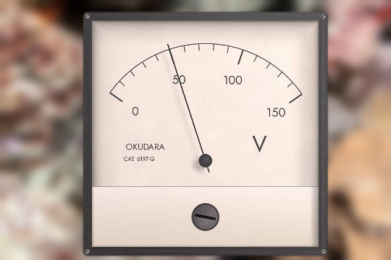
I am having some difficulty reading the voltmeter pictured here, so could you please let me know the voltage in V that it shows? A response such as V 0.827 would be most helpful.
V 50
